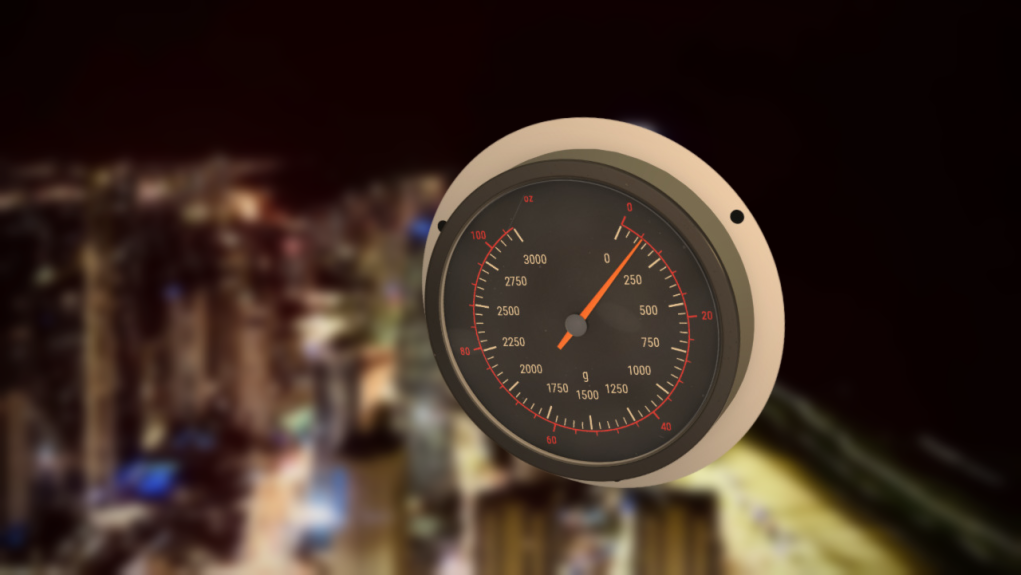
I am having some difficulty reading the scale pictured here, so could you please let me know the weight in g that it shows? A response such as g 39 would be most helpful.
g 125
